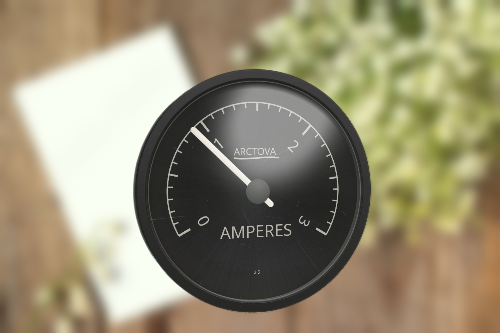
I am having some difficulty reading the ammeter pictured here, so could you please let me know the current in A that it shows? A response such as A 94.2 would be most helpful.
A 0.9
